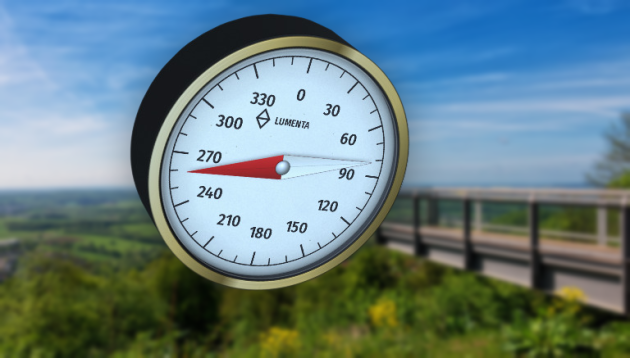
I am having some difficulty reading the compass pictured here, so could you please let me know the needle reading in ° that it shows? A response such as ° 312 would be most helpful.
° 260
